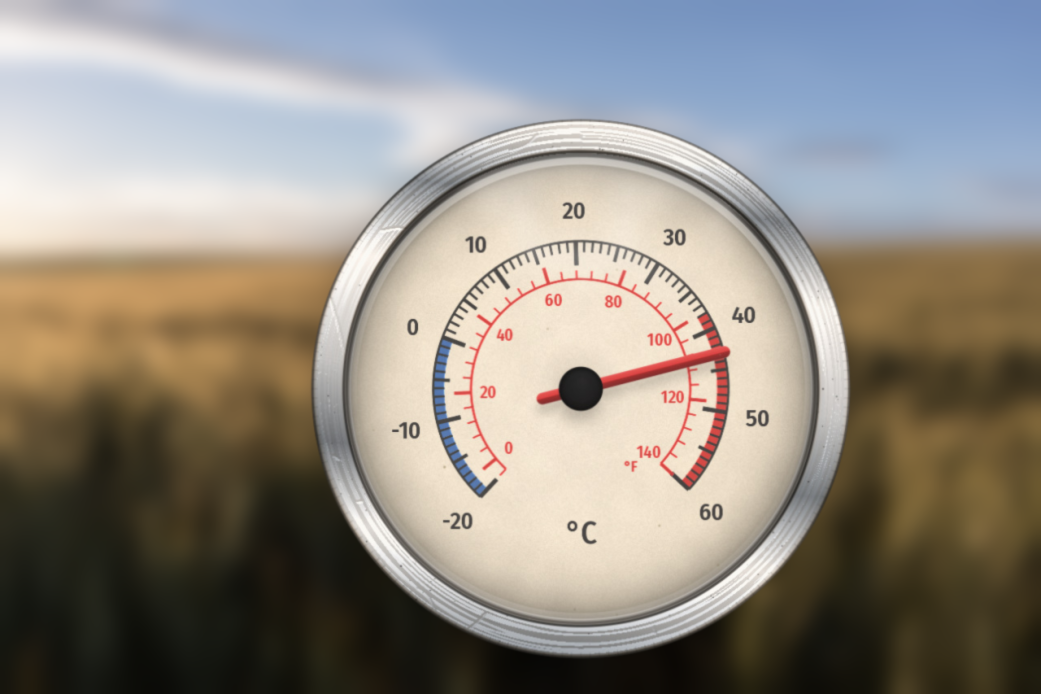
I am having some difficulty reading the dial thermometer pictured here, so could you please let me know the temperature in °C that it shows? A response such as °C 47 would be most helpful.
°C 43
